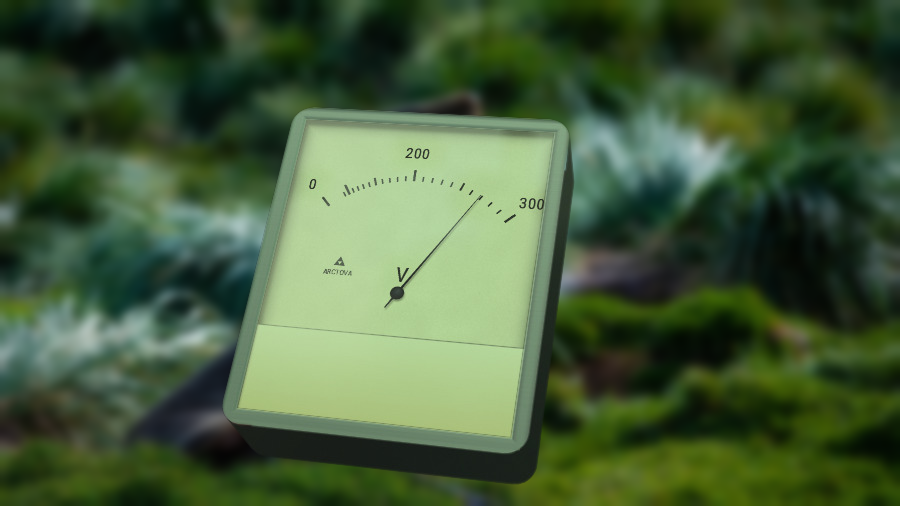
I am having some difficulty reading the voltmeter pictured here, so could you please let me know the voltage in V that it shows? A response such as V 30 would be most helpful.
V 270
